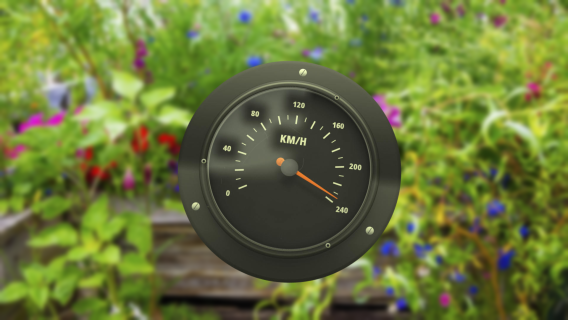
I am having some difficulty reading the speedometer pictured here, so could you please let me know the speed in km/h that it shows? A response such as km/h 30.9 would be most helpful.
km/h 235
